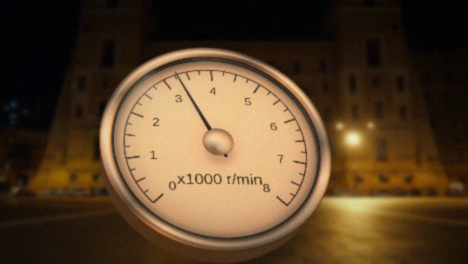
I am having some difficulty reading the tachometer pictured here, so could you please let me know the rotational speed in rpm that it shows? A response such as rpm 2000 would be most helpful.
rpm 3250
